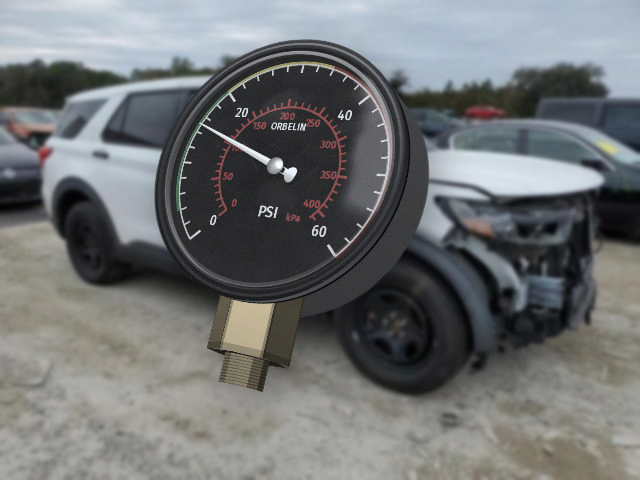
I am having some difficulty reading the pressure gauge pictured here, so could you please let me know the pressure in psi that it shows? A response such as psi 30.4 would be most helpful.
psi 15
